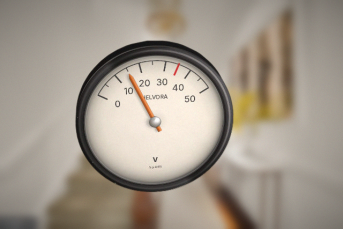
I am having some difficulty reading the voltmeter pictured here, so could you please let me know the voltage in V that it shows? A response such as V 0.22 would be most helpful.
V 15
